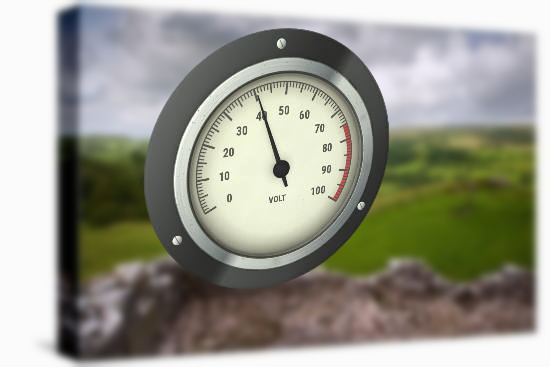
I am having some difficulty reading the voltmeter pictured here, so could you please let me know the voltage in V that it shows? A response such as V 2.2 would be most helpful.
V 40
